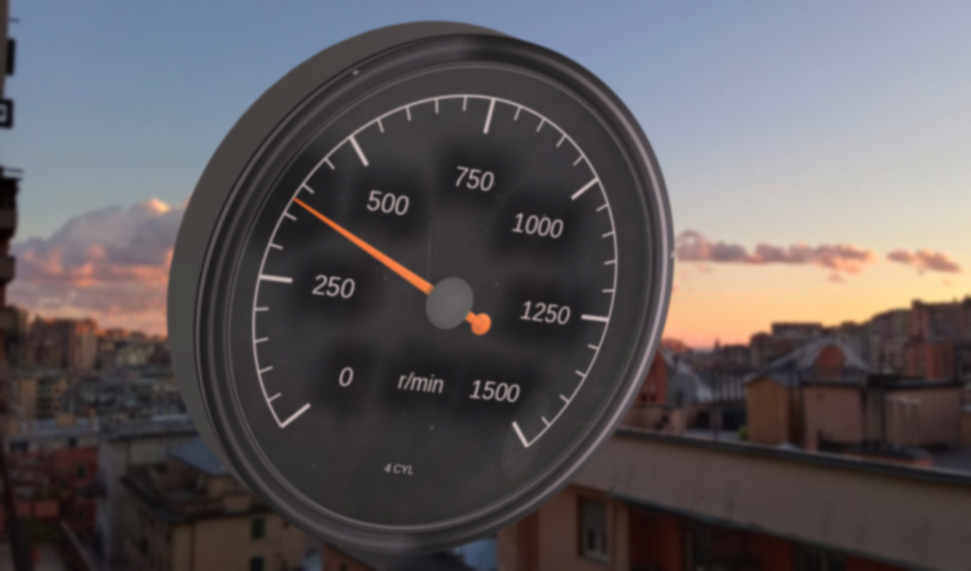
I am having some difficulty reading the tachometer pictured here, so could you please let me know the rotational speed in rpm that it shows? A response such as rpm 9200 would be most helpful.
rpm 375
